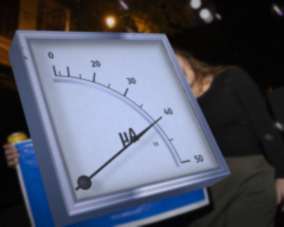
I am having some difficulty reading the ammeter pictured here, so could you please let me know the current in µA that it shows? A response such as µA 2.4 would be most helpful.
µA 40
